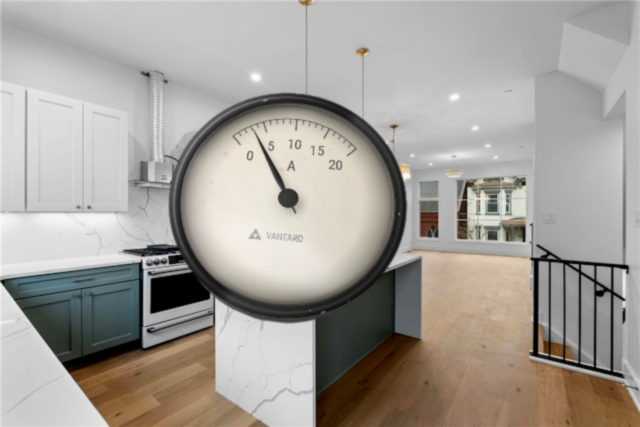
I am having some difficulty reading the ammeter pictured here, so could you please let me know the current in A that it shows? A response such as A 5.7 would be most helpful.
A 3
